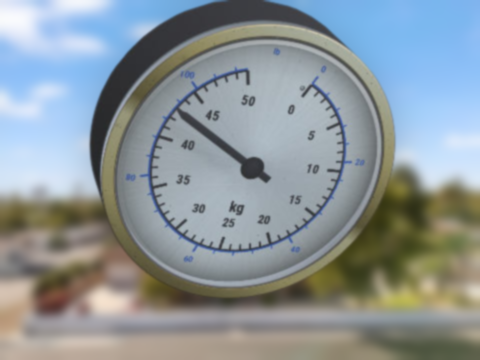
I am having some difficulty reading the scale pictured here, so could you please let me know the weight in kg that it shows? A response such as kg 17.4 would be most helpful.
kg 43
